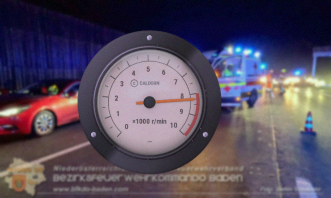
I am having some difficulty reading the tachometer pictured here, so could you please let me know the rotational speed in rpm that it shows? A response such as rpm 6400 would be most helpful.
rpm 8250
